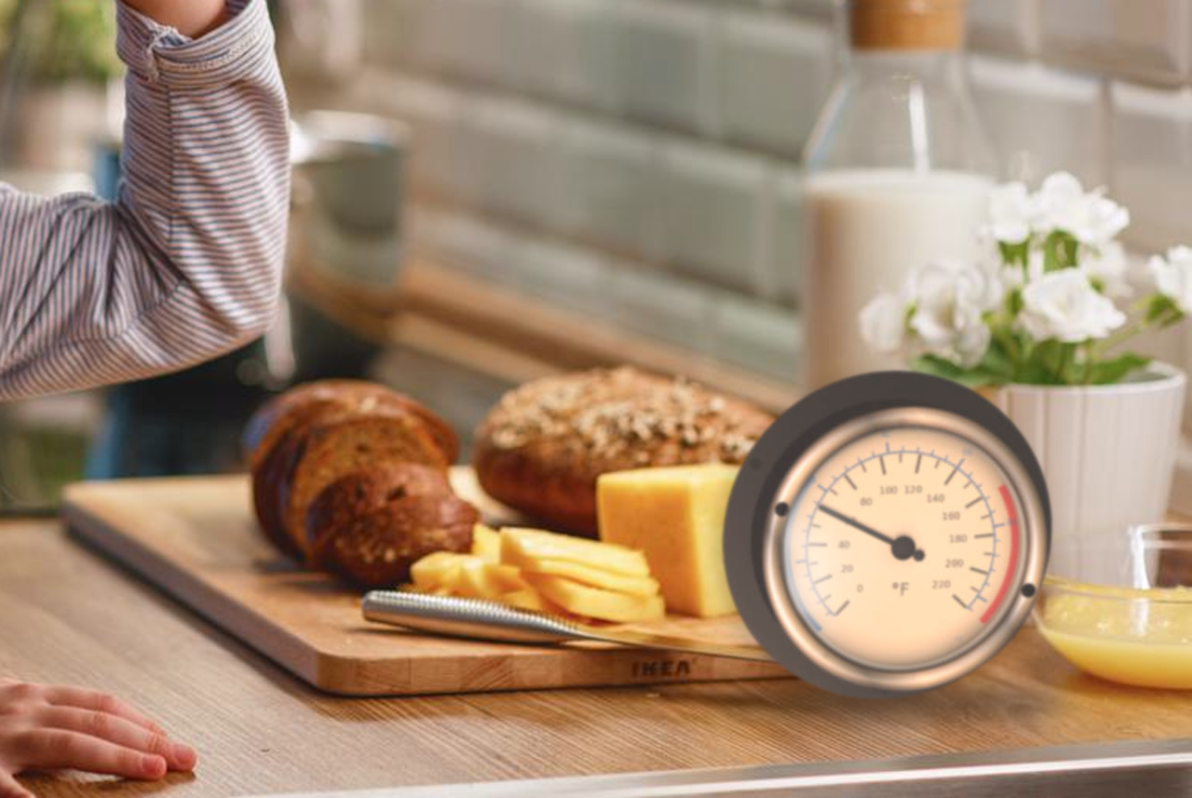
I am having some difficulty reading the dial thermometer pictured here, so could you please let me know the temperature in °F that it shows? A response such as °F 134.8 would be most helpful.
°F 60
